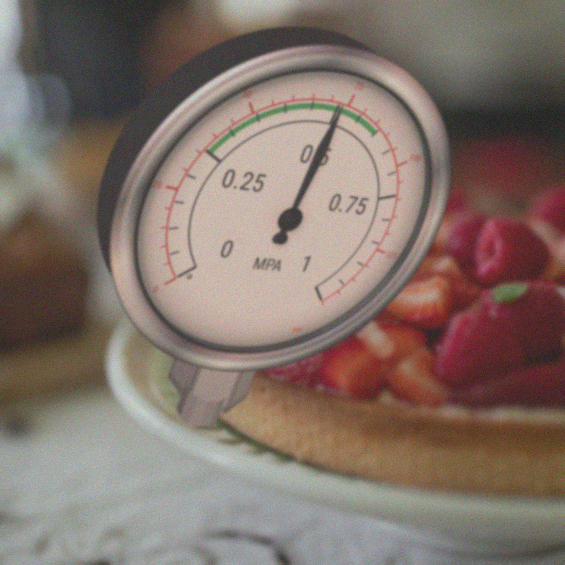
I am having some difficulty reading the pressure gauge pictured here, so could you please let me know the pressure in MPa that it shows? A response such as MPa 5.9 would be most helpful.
MPa 0.5
